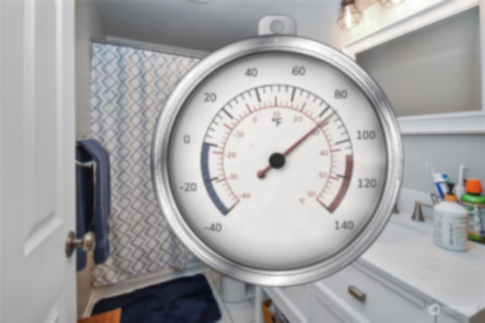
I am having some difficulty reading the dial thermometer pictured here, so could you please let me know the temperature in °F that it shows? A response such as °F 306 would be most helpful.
°F 84
